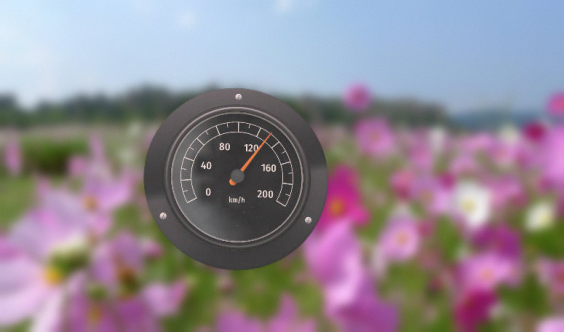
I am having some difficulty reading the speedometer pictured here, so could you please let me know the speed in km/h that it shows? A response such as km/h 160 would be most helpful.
km/h 130
